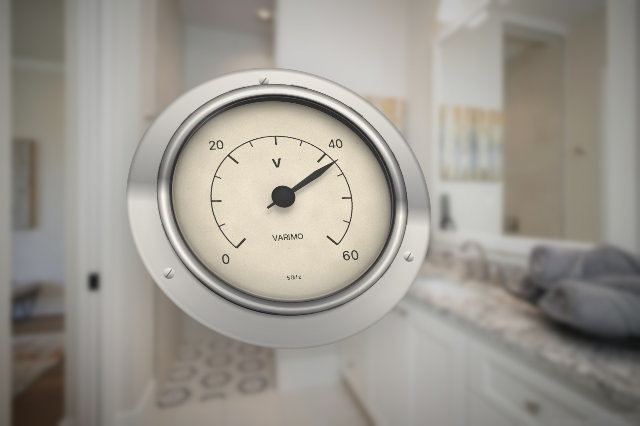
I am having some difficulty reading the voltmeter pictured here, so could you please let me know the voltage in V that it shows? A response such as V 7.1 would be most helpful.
V 42.5
